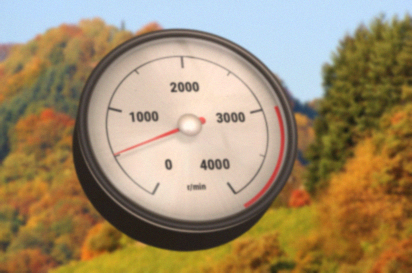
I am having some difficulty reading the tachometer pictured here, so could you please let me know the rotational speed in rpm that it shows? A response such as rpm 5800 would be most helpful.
rpm 500
